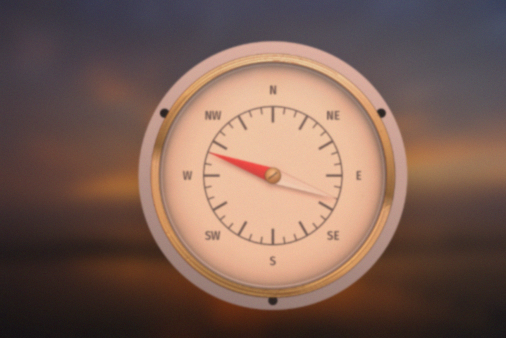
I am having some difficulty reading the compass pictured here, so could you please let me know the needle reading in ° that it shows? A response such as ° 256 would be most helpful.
° 290
